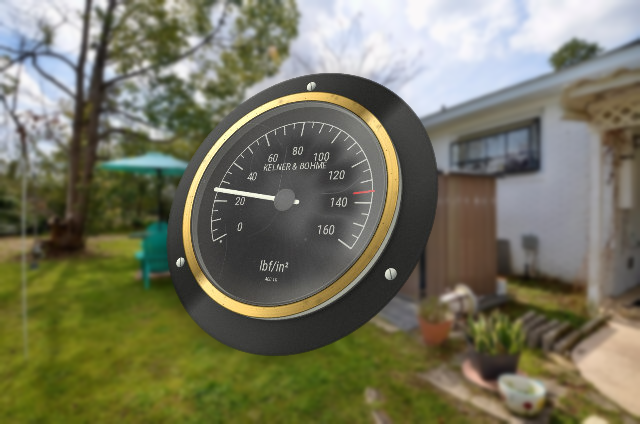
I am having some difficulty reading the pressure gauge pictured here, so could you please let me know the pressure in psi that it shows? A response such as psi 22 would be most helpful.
psi 25
